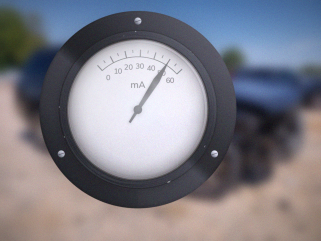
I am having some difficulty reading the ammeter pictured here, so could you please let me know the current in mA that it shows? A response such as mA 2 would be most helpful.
mA 50
